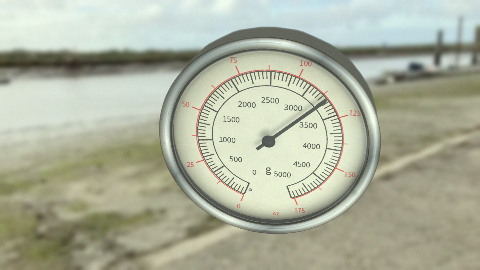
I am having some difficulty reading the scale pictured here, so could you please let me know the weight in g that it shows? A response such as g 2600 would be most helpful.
g 3250
